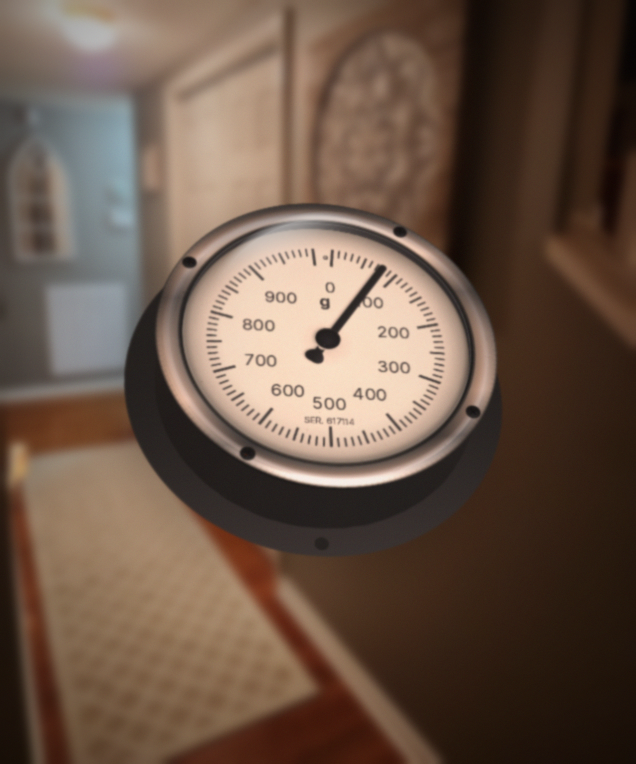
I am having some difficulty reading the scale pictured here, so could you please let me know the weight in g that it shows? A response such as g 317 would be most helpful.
g 80
